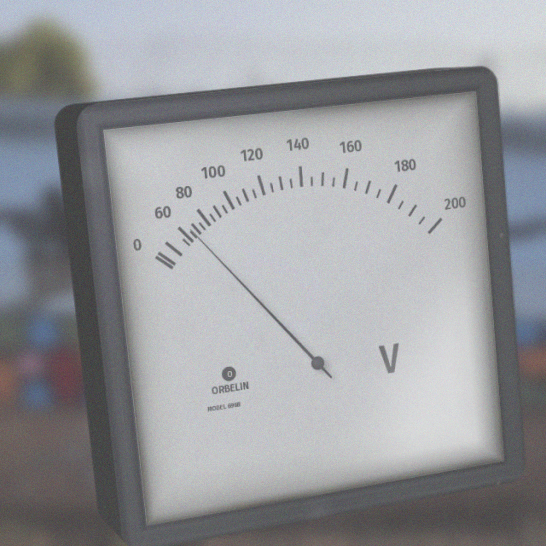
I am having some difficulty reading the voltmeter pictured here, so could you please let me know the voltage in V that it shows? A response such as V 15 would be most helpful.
V 65
